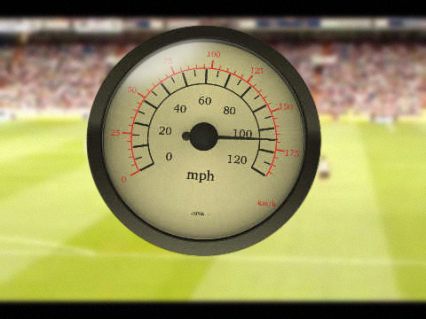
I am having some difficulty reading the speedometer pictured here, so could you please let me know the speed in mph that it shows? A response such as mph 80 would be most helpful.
mph 105
